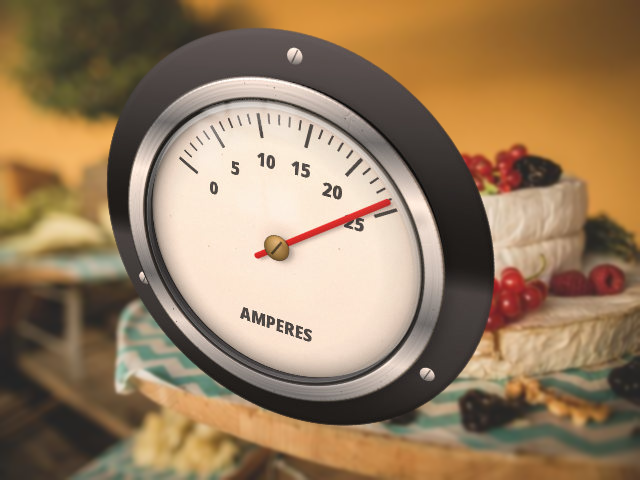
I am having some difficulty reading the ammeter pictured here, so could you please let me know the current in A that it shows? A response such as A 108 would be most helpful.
A 24
